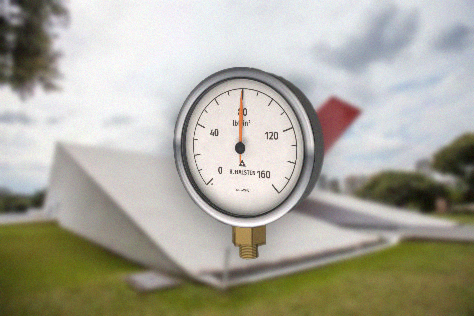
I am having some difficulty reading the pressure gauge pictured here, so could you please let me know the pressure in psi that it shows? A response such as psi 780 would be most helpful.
psi 80
